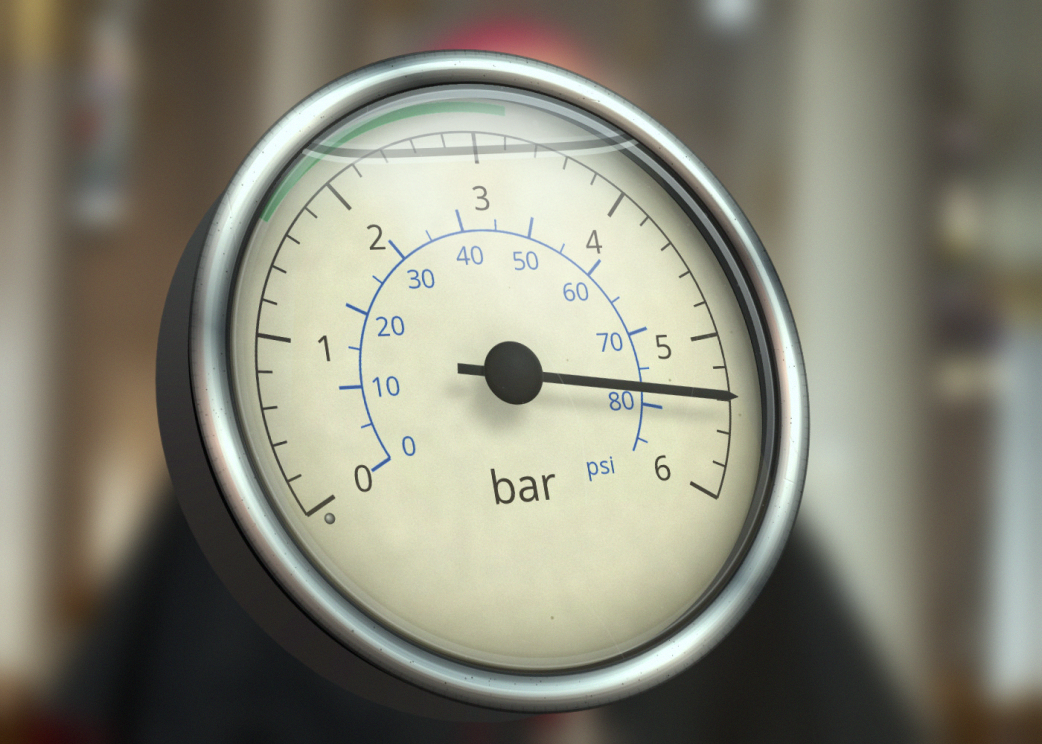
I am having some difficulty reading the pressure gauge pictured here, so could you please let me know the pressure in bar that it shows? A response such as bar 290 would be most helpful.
bar 5.4
